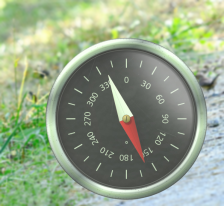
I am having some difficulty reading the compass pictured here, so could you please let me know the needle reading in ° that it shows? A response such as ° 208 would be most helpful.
° 157.5
